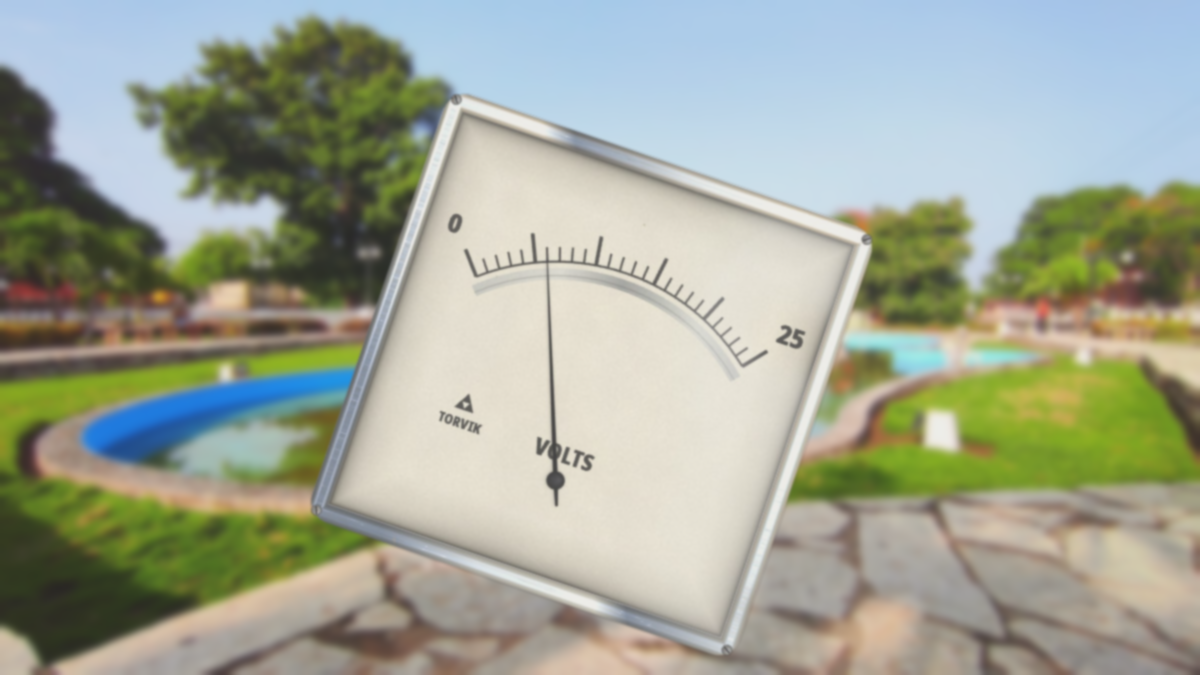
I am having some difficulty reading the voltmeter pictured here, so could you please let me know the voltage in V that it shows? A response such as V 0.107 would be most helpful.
V 6
